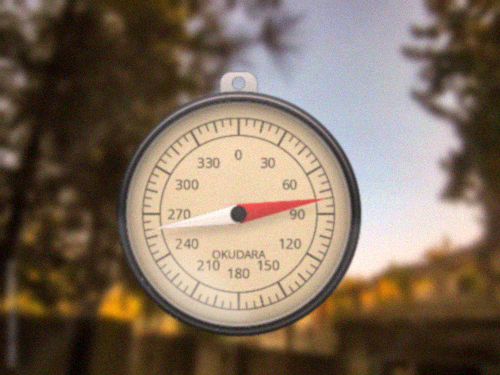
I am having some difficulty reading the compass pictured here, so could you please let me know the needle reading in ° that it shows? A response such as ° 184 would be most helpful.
° 80
